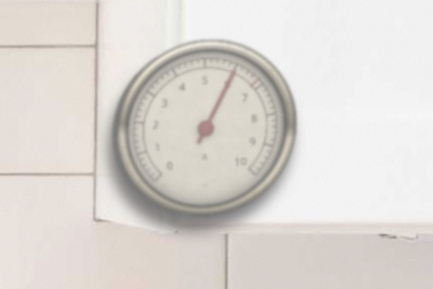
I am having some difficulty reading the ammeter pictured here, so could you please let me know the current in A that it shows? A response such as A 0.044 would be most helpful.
A 6
